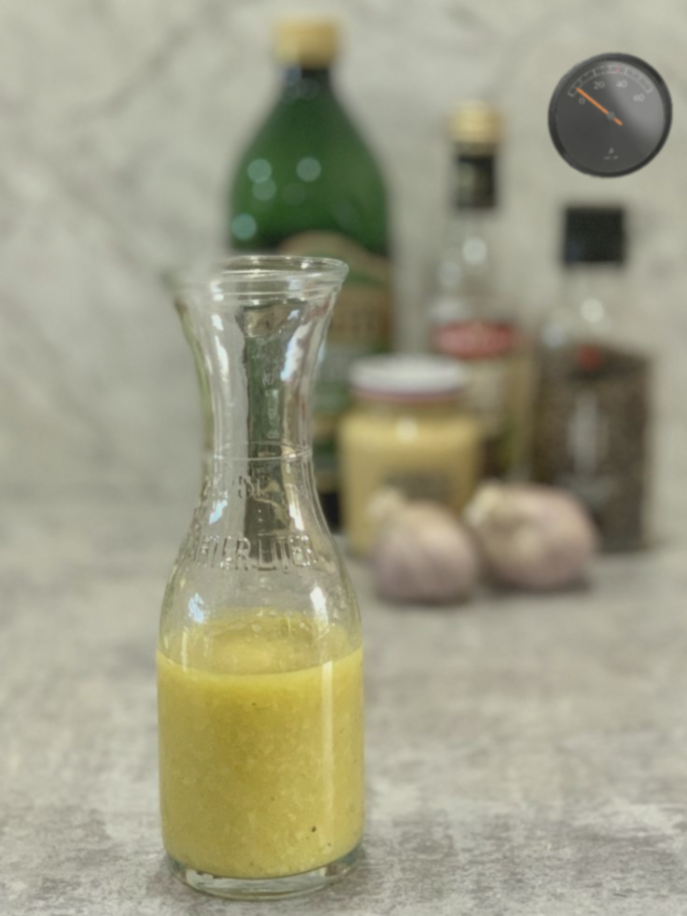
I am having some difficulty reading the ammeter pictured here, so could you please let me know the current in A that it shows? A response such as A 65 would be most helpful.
A 5
